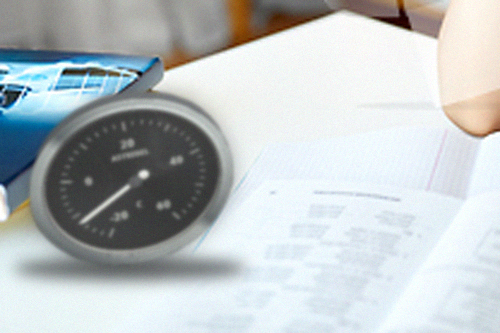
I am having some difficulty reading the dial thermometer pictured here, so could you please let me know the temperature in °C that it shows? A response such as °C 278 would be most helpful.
°C -12
